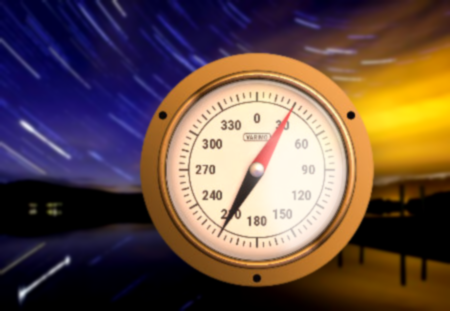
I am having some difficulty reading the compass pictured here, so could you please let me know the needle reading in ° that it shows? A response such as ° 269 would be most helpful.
° 30
